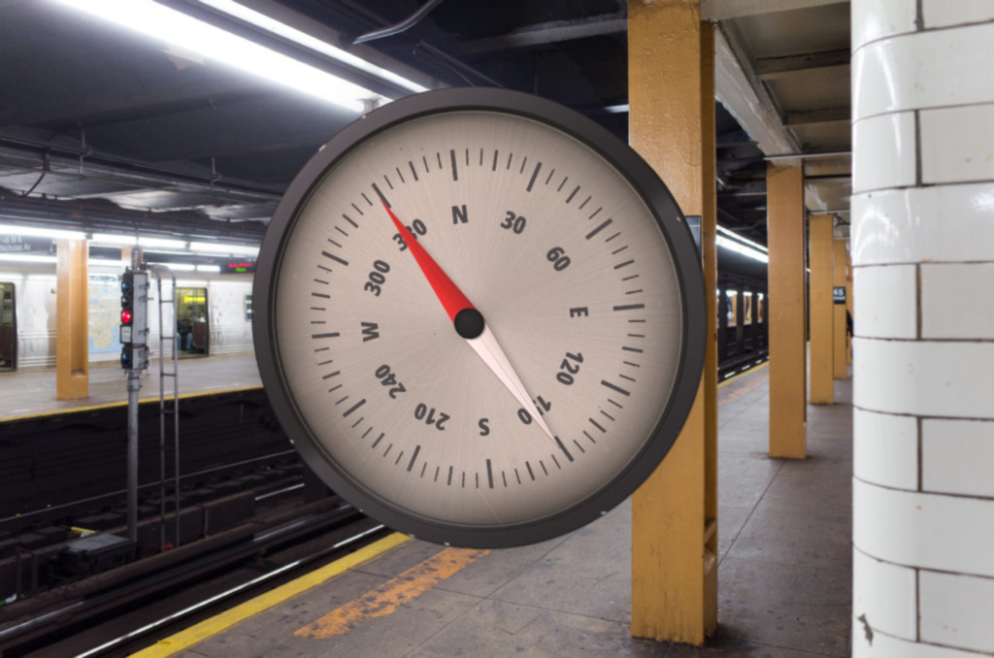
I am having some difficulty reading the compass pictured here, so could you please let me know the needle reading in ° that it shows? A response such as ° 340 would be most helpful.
° 330
